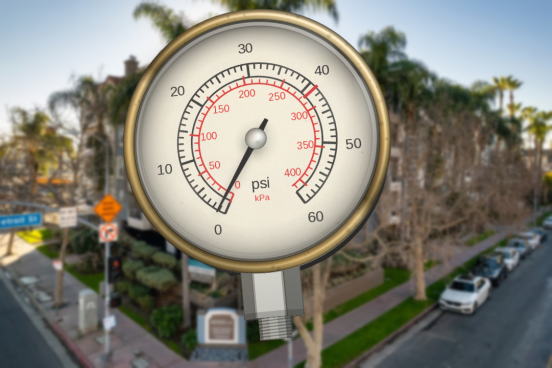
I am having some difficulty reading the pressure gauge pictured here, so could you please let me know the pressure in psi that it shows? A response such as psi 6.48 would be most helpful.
psi 1
